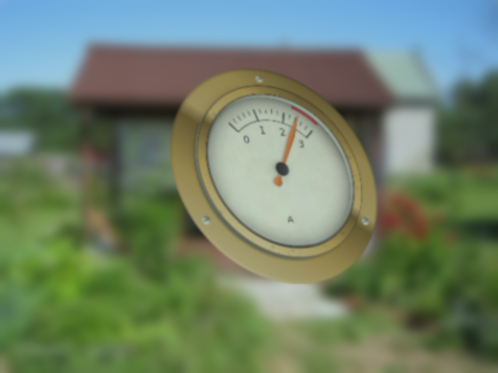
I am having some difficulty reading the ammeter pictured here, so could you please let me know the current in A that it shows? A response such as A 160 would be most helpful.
A 2.4
